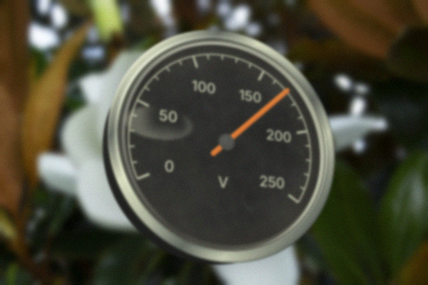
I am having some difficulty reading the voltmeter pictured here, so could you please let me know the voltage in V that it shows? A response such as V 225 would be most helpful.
V 170
